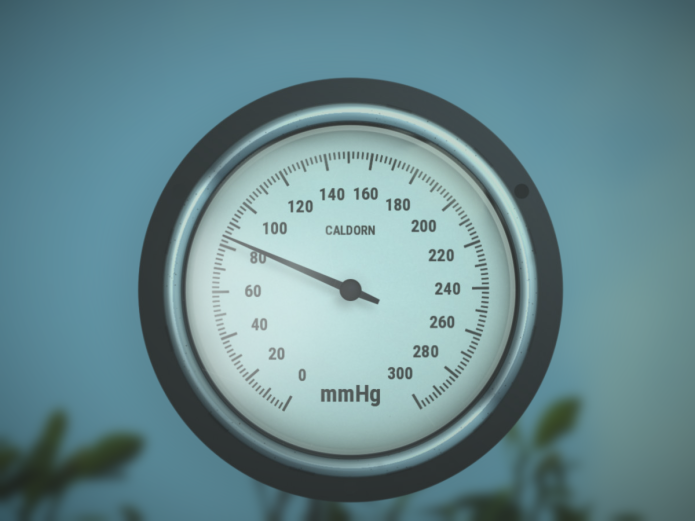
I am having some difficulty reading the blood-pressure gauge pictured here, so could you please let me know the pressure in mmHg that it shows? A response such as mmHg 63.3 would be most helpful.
mmHg 84
